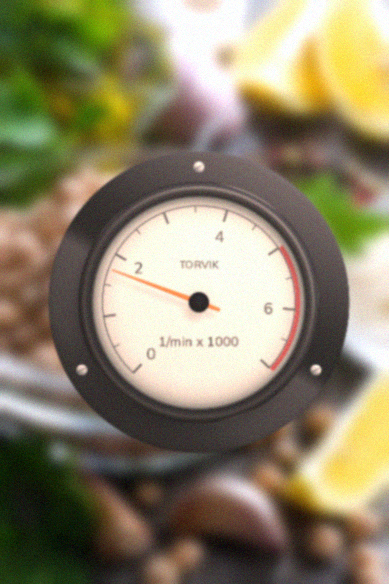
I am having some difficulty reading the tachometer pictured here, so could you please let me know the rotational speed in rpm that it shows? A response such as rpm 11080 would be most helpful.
rpm 1750
